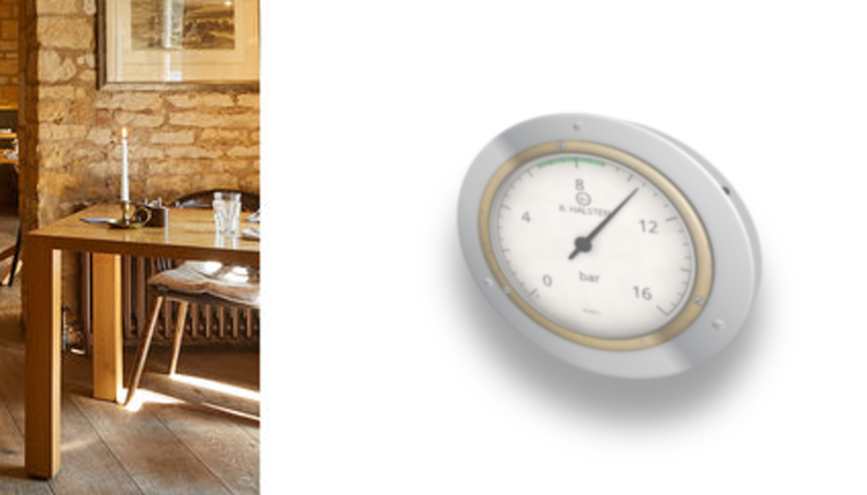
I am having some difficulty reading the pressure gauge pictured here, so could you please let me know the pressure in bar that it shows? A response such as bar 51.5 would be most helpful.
bar 10.5
